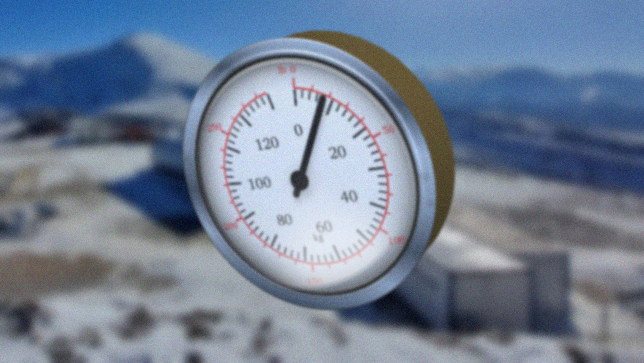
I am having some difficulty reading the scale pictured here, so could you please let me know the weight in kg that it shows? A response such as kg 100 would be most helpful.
kg 8
